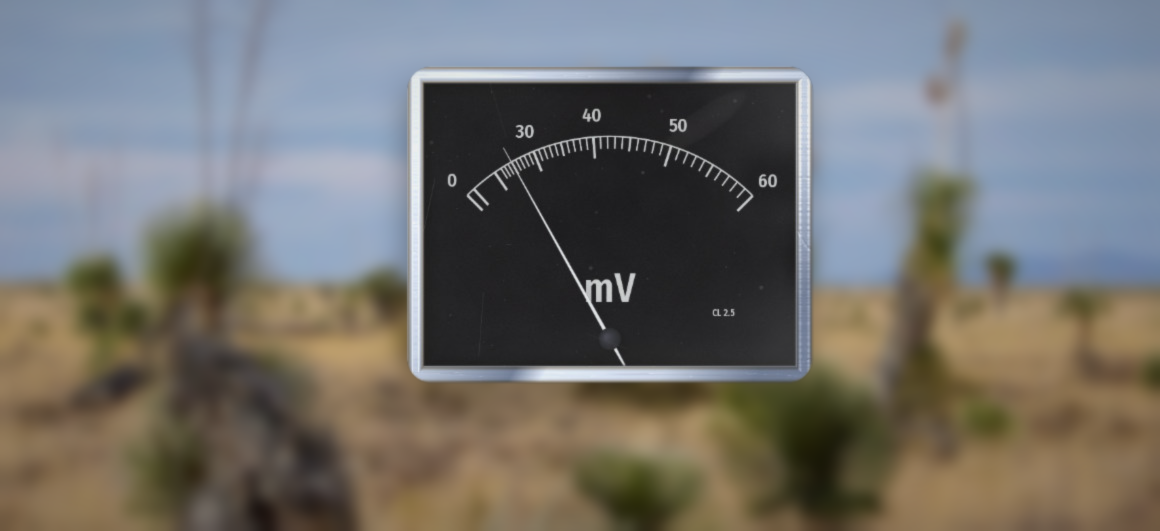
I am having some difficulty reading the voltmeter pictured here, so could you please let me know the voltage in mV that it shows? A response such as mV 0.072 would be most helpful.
mV 25
